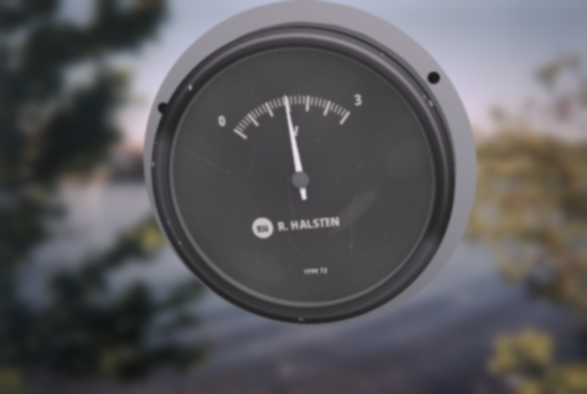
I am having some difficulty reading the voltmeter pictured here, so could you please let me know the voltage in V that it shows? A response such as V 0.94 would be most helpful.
V 1.5
